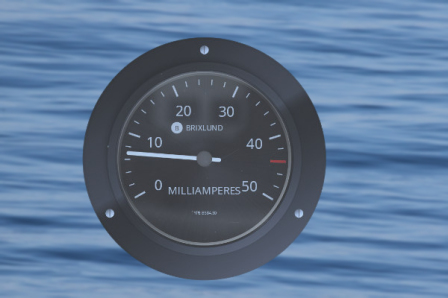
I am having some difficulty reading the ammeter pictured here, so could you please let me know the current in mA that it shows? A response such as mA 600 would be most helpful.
mA 7
